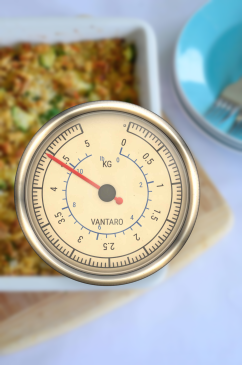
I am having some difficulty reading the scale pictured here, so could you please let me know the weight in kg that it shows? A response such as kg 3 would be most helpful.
kg 4.45
